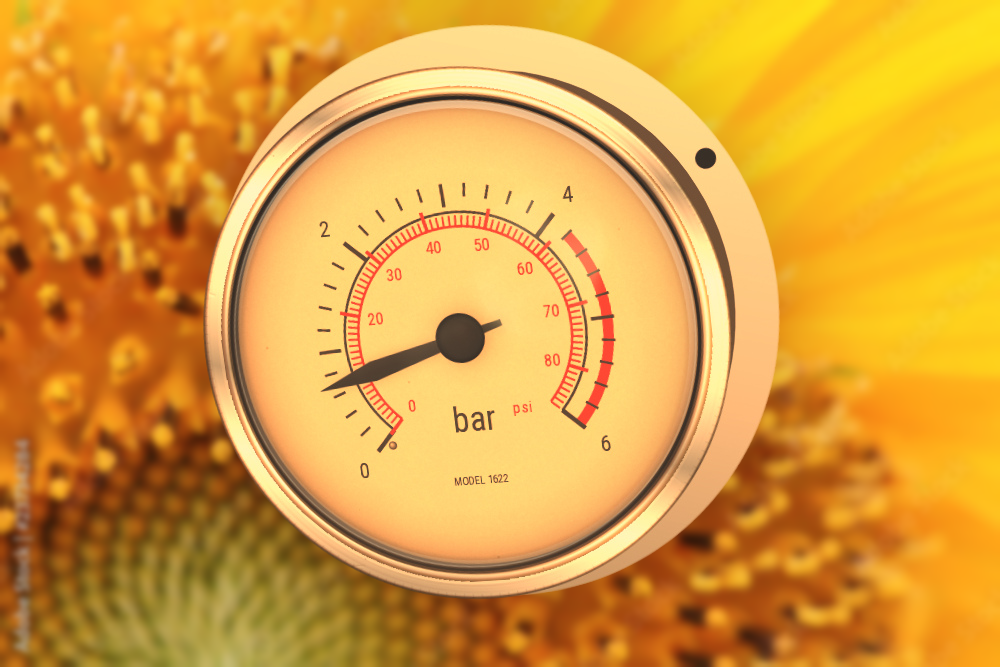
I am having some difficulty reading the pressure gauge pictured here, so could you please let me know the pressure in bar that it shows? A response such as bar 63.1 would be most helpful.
bar 0.7
